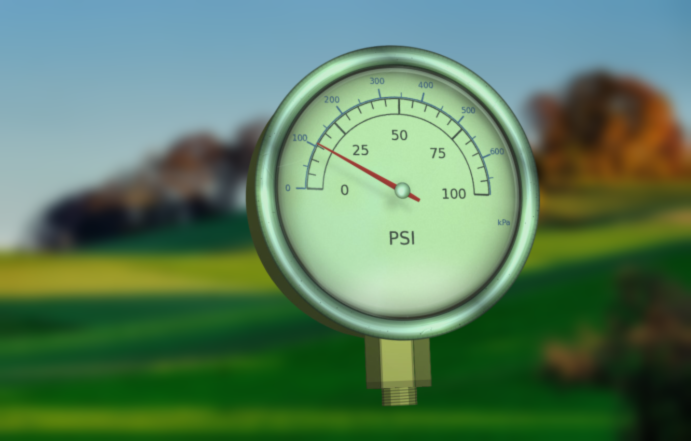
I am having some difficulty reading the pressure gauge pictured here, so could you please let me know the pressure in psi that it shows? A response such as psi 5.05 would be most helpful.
psi 15
